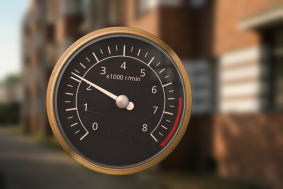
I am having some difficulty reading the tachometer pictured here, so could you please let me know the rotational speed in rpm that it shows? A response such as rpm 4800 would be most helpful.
rpm 2125
